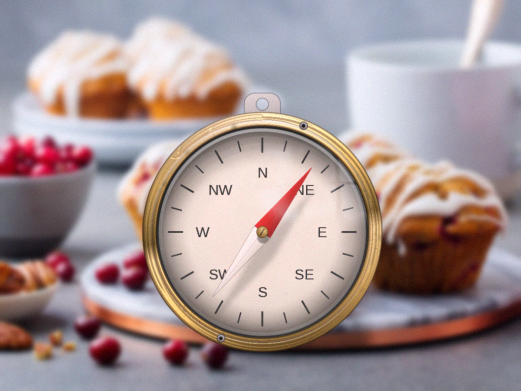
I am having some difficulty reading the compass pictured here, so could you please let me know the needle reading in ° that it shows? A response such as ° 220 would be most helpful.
° 37.5
